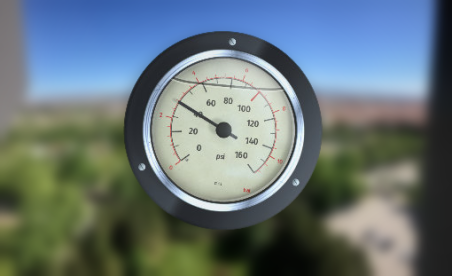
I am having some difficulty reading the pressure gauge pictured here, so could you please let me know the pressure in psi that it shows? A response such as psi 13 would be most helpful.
psi 40
